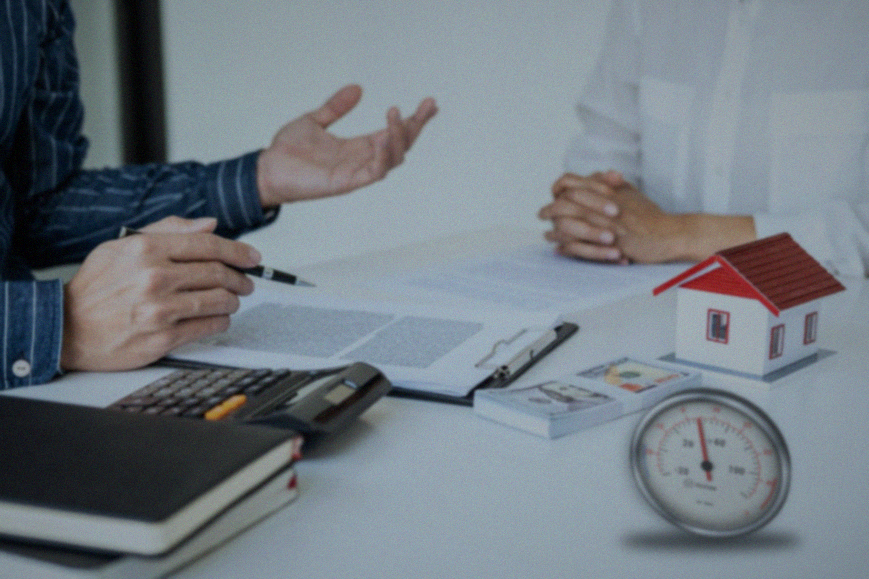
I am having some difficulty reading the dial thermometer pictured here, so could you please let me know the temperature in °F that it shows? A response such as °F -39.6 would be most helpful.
°F 40
